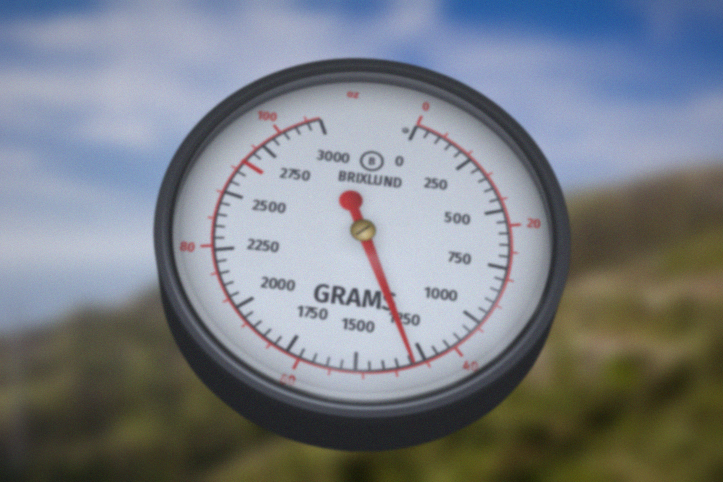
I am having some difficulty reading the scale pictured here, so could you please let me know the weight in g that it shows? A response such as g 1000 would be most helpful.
g 1300
